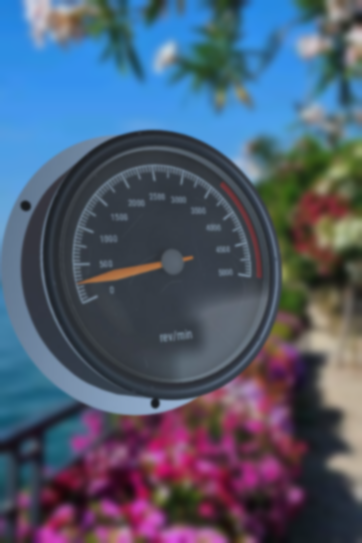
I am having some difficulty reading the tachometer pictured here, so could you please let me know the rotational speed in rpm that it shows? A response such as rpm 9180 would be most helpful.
rpm 250
